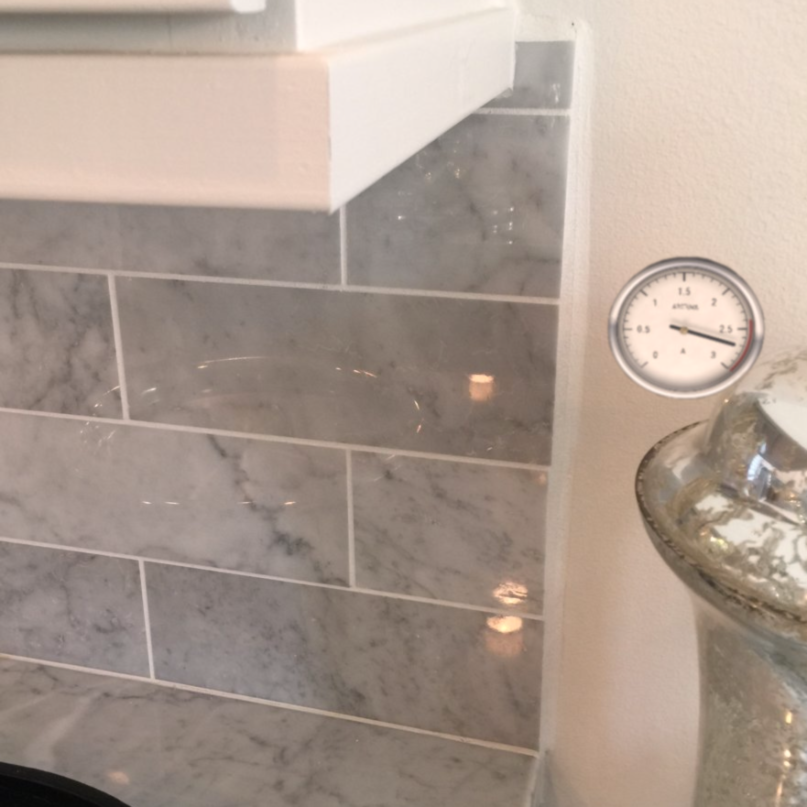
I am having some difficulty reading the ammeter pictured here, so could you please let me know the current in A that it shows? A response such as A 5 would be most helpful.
A 2.7
